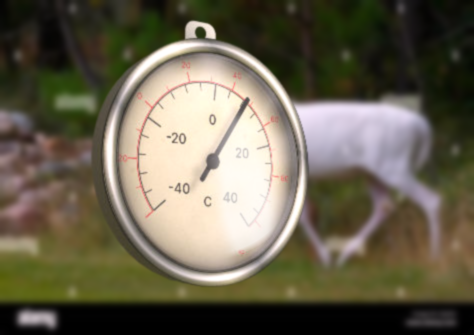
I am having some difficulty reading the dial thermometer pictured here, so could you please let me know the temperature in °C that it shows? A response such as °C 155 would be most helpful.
°C 8
